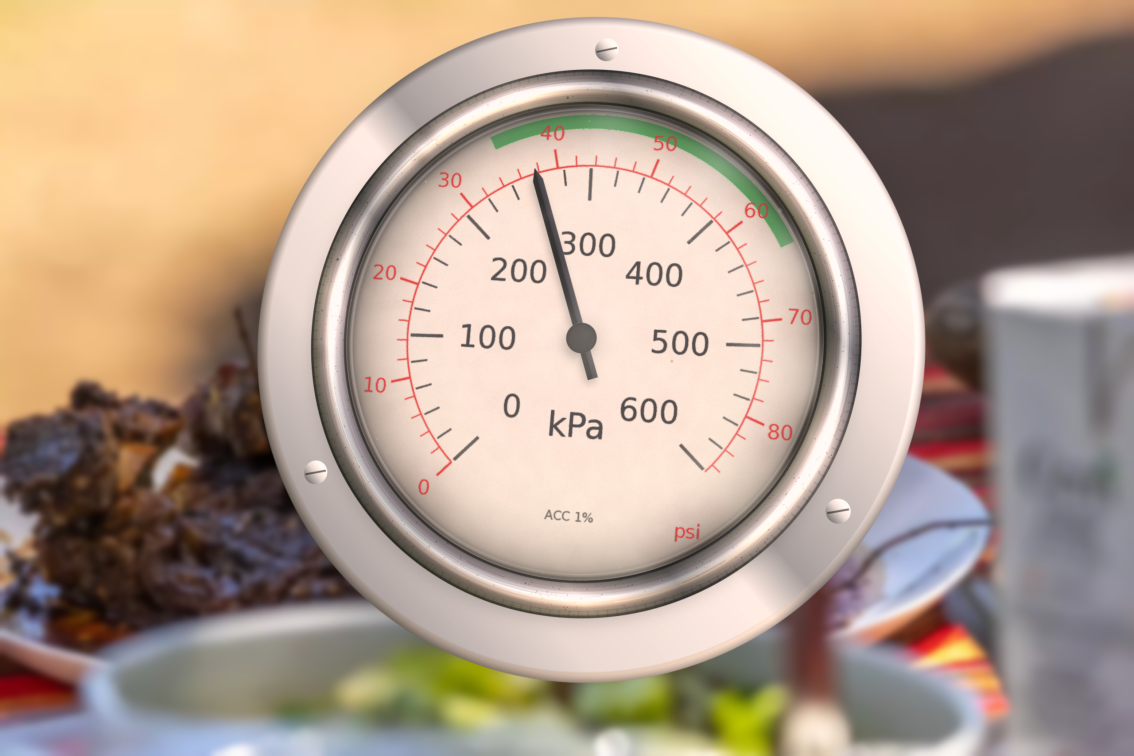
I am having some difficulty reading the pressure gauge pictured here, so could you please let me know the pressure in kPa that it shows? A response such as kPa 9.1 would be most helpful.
kPa 260
